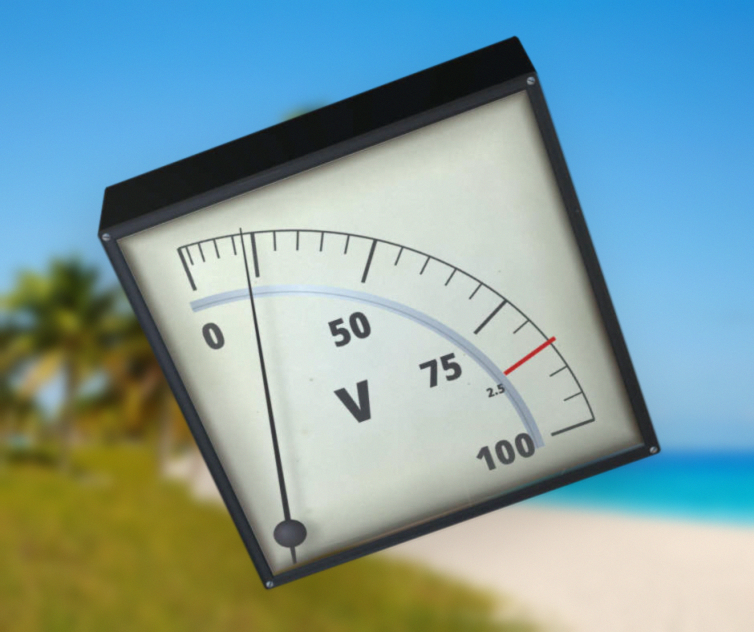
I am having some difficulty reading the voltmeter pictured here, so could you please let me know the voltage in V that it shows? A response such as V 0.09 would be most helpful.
V 22.5
